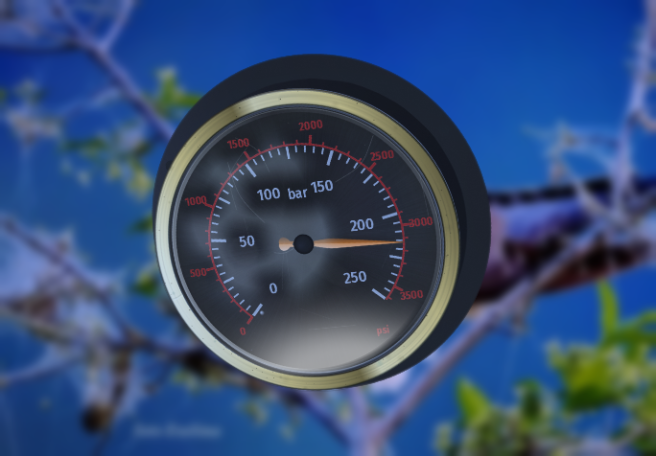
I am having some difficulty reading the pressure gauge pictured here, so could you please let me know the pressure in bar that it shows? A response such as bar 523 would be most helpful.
bar 215
